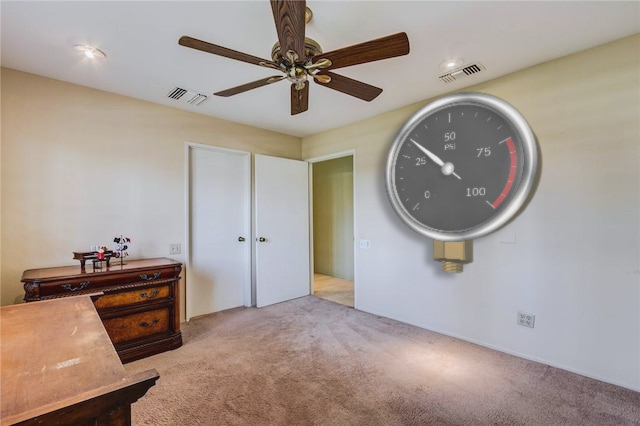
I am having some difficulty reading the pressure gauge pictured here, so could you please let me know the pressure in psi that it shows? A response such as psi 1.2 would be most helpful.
psi 32.5
